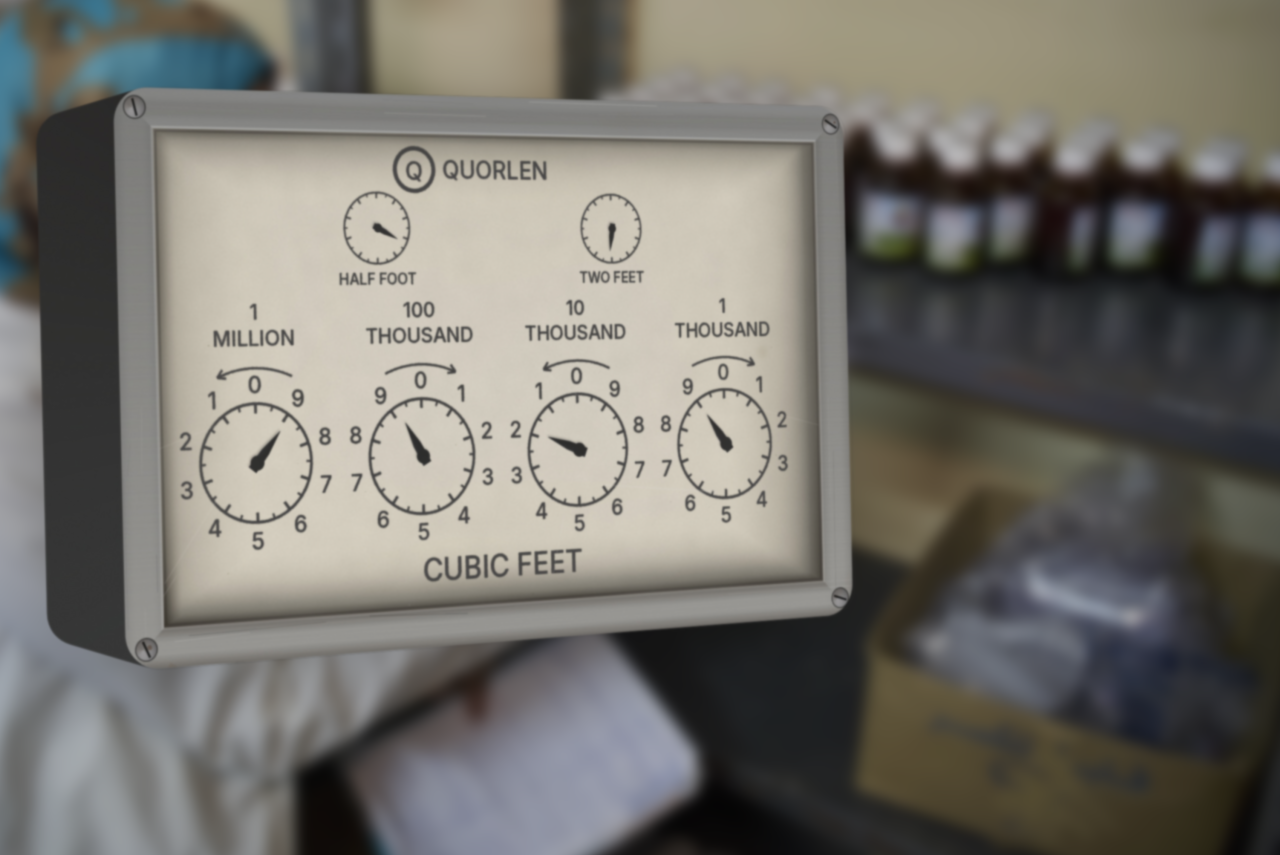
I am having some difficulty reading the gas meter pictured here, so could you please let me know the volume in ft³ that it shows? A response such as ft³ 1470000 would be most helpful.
ft³ 891900
